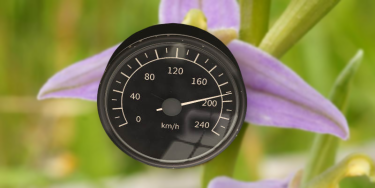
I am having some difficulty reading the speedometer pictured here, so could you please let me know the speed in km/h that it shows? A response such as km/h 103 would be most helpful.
km/h 190
